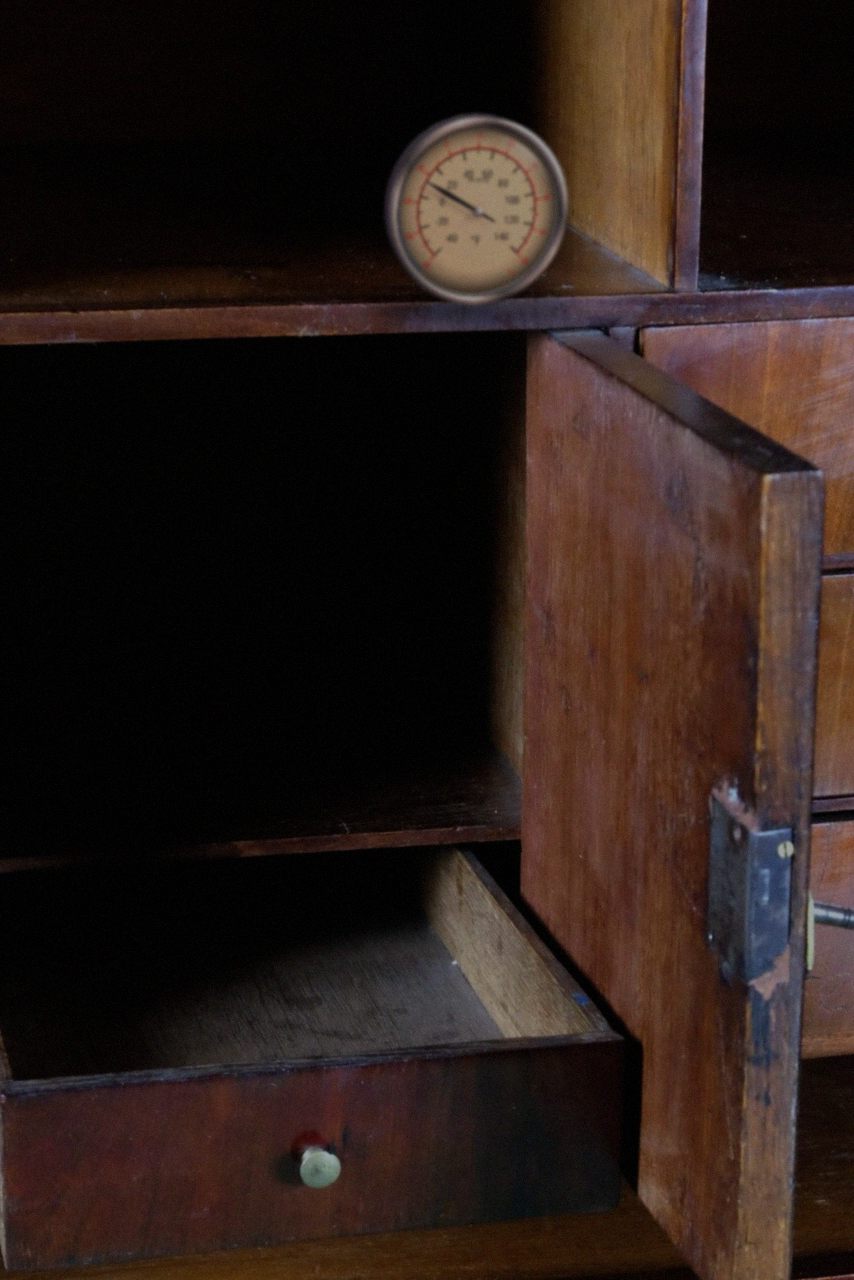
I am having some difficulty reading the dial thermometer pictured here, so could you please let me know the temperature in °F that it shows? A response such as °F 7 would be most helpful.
°F 10
